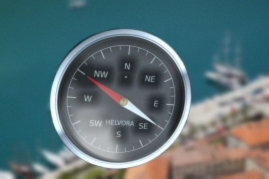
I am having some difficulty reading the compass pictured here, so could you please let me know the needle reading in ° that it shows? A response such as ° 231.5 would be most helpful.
° 300
